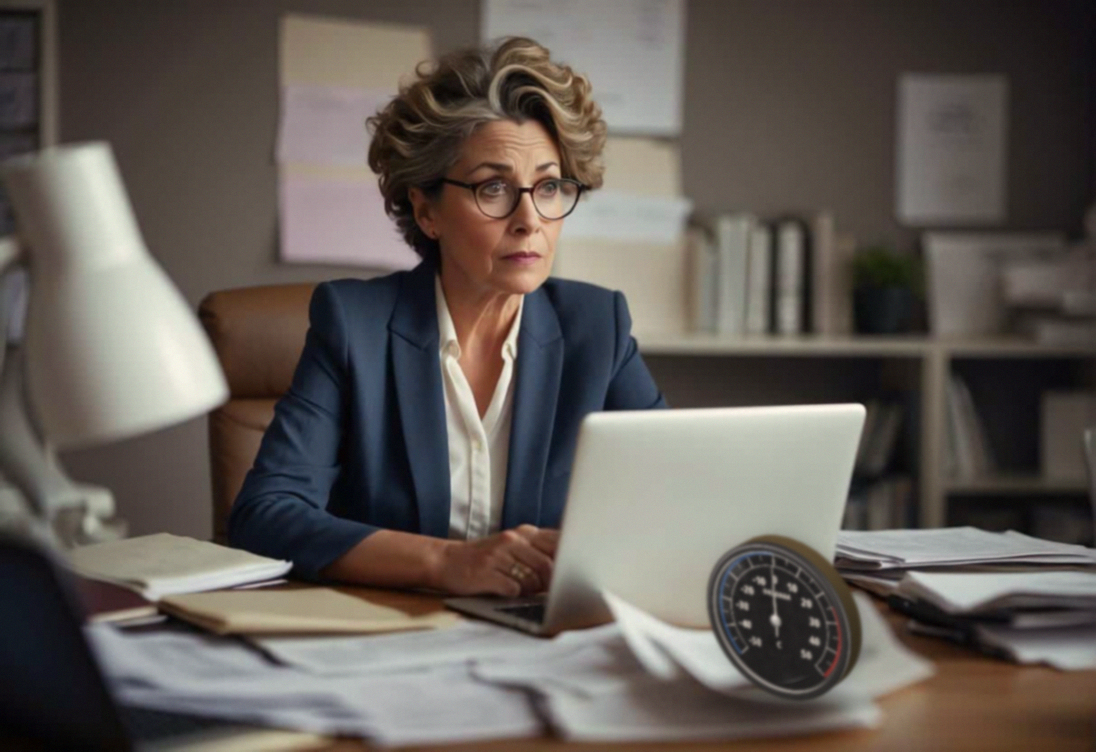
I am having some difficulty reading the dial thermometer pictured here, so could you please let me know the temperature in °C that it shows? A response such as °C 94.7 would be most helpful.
°C 0
